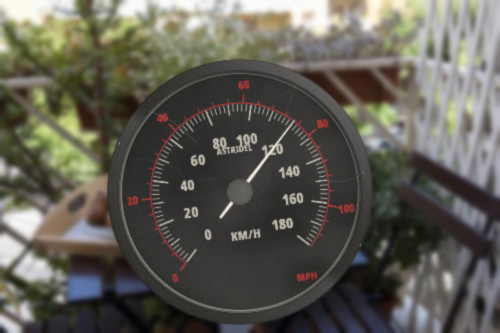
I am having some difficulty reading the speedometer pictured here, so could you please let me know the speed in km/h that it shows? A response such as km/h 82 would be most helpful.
km/h 120
